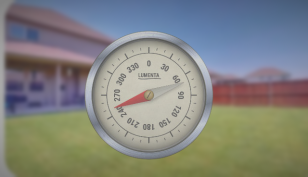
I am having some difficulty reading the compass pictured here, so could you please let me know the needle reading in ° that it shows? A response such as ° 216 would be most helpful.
° 250
